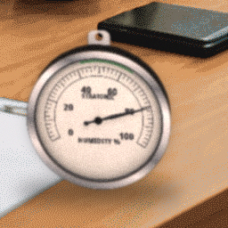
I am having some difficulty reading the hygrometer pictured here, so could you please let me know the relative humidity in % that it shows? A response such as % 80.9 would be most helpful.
% 80
